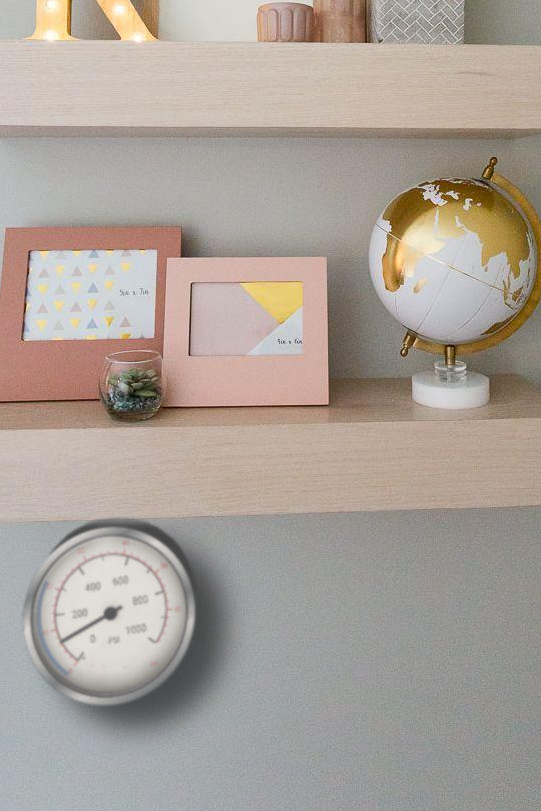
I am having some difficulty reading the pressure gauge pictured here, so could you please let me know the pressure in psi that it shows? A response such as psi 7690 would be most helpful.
psi 100
